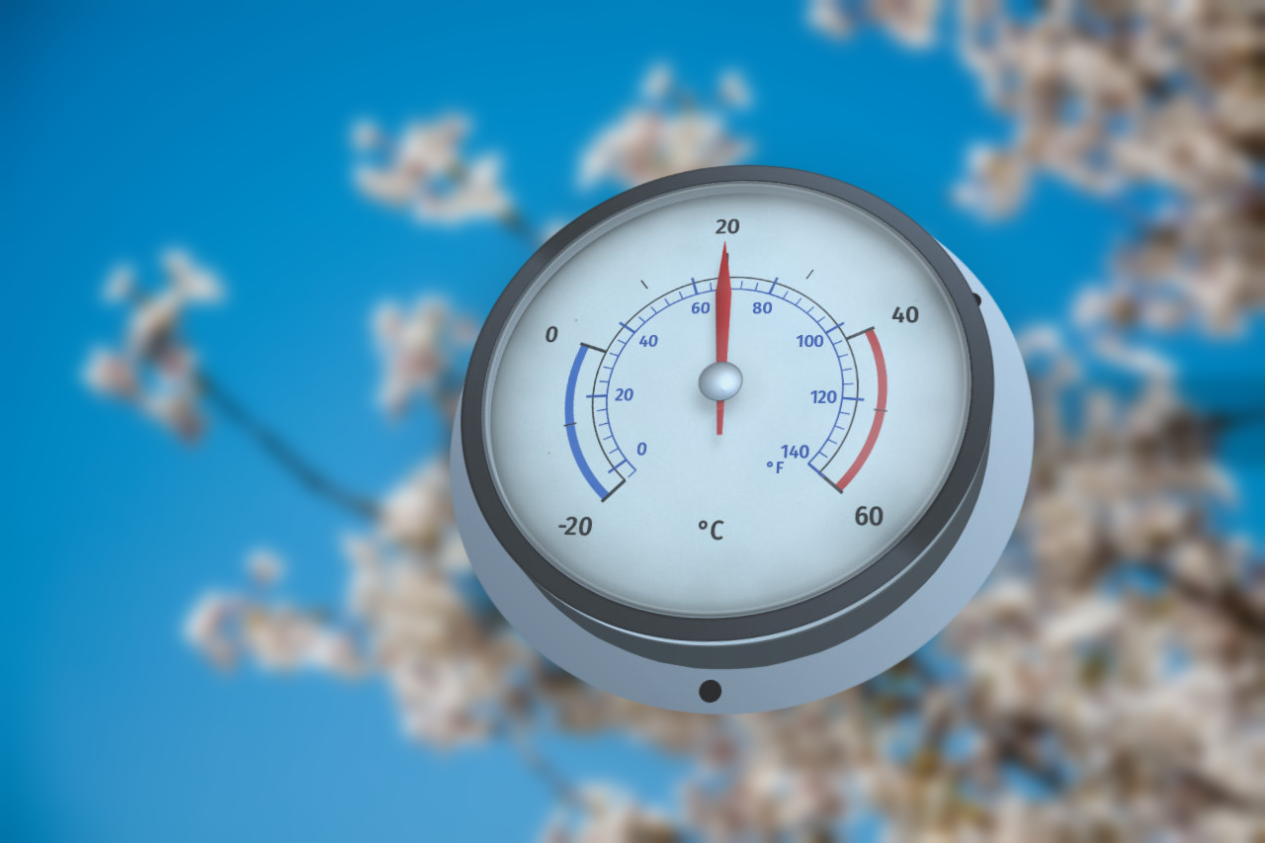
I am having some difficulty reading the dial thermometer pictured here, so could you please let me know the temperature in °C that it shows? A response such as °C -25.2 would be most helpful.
°C 20
